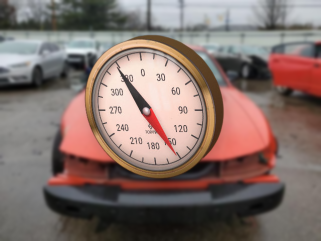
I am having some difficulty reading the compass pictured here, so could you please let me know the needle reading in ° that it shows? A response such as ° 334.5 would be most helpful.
° 150
